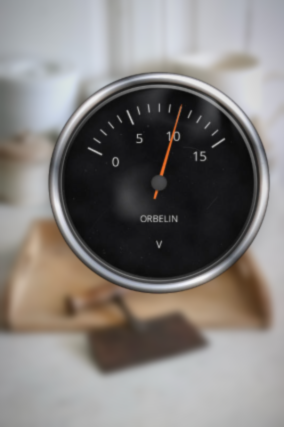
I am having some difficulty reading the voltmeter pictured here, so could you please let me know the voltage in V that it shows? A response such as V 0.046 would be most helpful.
V 10
